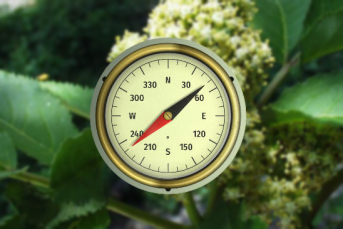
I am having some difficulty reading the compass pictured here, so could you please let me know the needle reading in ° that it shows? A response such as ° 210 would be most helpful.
° 230
